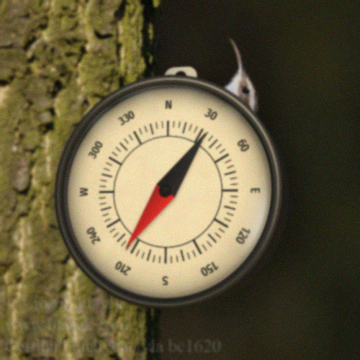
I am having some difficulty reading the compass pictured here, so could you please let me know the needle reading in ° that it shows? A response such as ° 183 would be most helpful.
° 215
